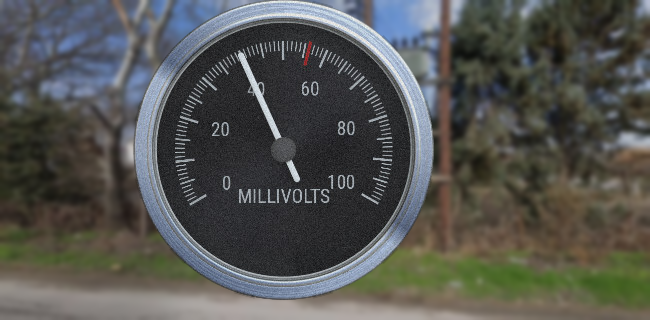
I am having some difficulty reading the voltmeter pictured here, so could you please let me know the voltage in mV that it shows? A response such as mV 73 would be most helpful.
mV 40
